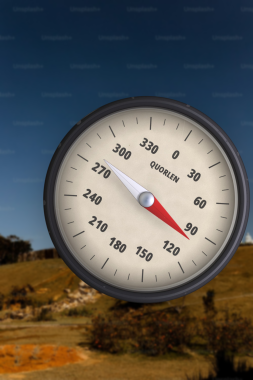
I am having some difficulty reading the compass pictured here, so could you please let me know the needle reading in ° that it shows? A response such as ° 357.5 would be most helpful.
° 100
